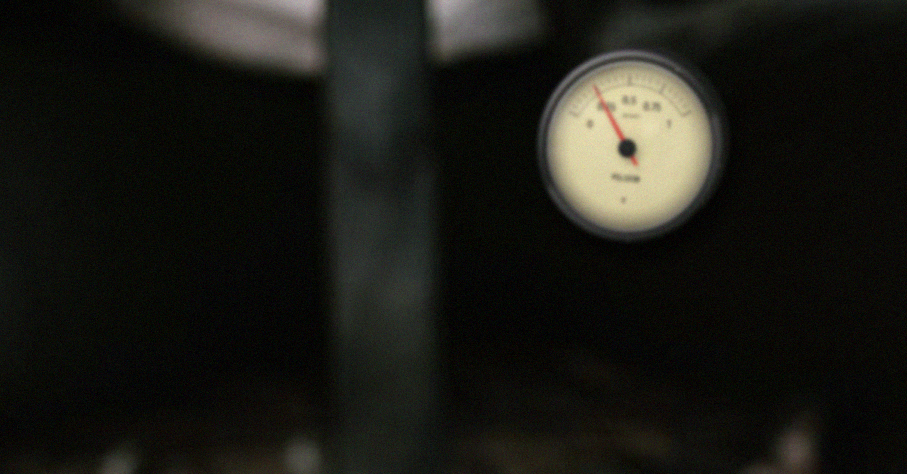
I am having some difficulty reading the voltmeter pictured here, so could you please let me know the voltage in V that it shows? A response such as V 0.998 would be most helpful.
V 0.25
